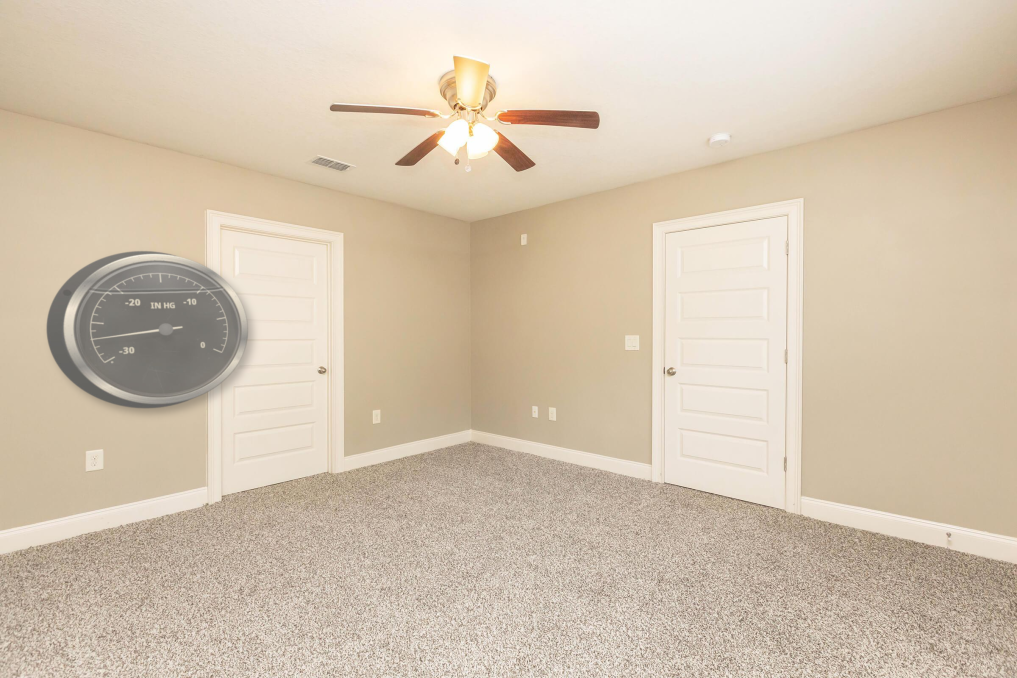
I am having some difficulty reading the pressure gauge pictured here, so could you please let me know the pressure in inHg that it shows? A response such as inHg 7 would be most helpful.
inHg -27
